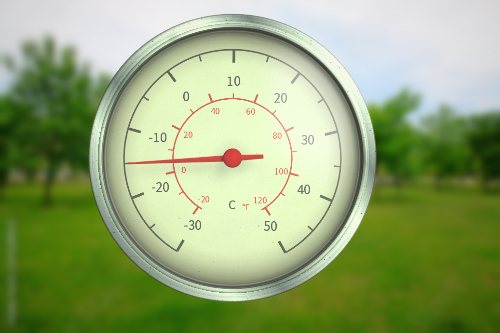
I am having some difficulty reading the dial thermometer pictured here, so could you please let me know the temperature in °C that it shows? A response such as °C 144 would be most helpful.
°C -15
